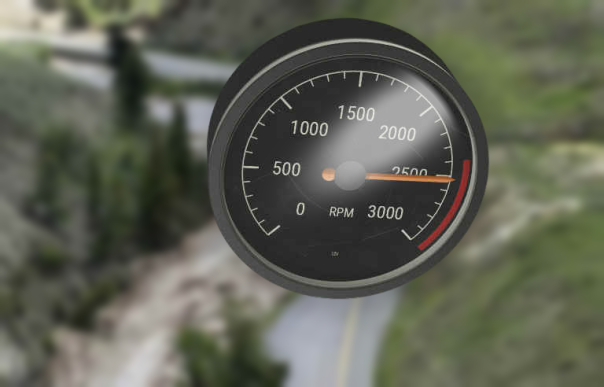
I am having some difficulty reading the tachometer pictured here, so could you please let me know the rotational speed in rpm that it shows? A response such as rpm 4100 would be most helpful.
rpm 2500
